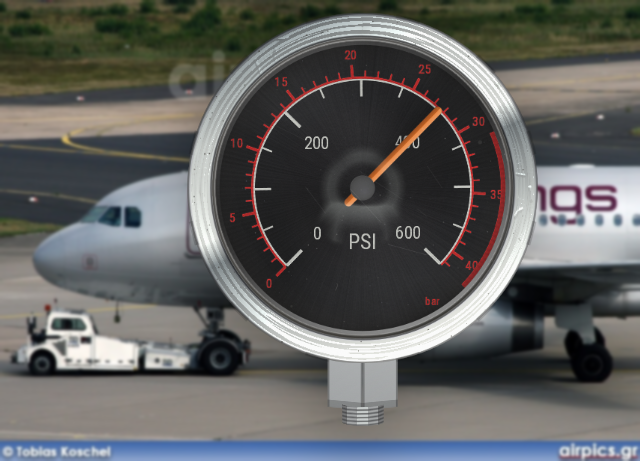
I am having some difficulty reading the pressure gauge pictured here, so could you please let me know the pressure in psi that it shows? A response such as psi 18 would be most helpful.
psi 400
